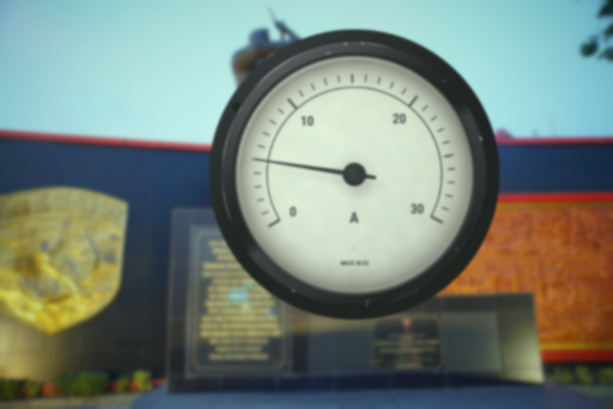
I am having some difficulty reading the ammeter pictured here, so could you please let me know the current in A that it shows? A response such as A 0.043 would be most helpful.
A 5
